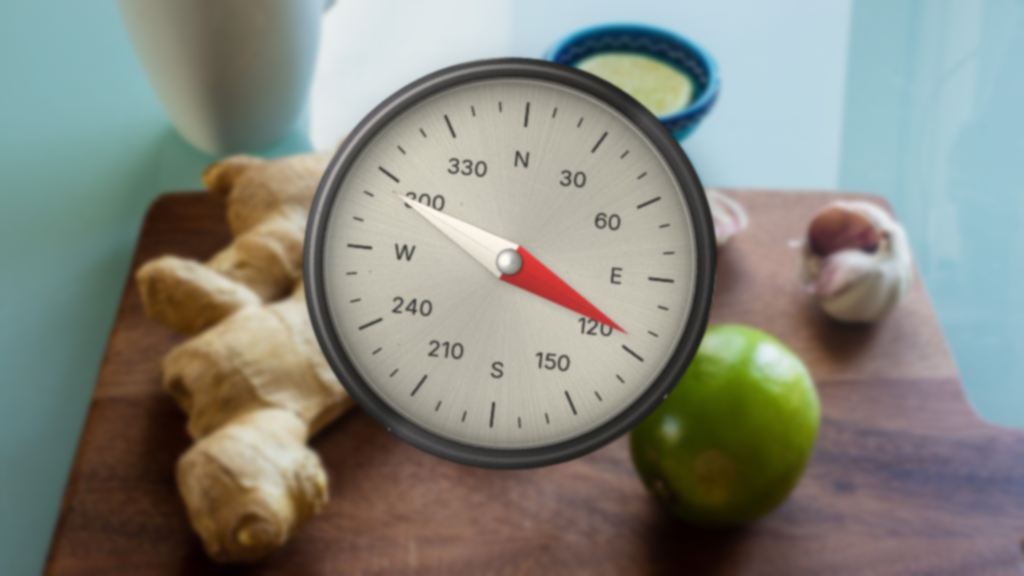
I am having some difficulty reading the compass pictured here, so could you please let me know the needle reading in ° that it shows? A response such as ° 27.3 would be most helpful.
° 115
